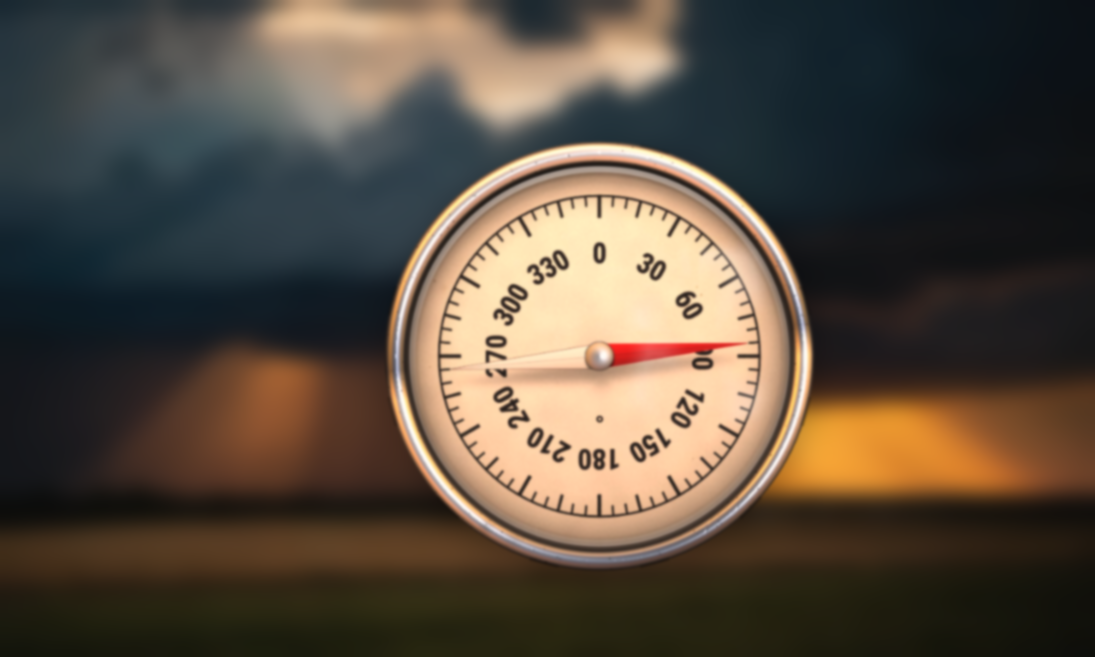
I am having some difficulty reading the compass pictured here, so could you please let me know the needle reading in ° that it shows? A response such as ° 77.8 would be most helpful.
° 85
